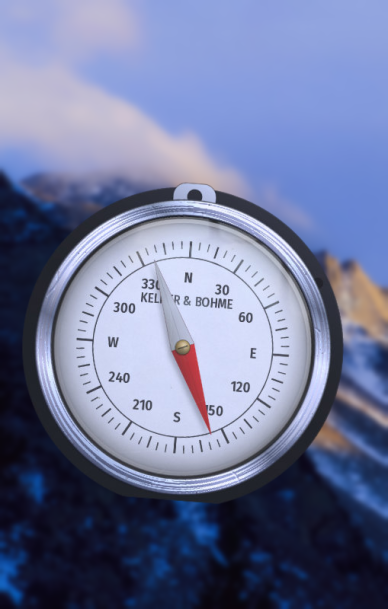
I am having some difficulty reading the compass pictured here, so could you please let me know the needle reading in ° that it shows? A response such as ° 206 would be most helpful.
° 157.5
